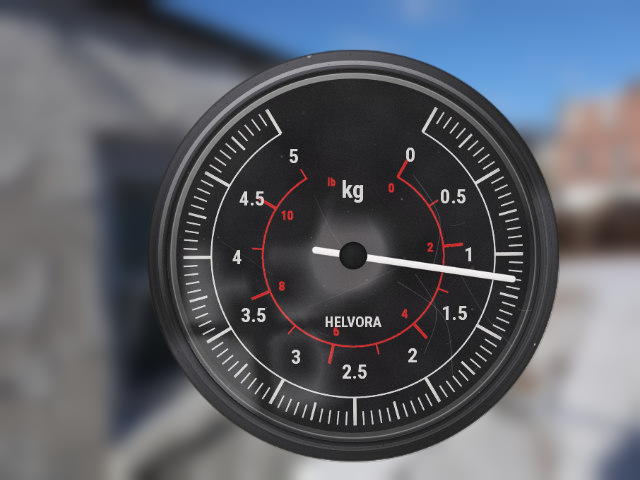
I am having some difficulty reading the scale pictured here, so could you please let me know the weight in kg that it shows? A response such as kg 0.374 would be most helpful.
kg 1.15
